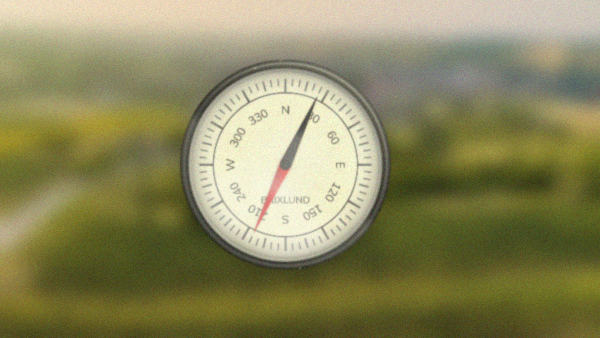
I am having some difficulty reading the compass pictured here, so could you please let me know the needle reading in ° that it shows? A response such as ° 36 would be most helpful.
° 205
